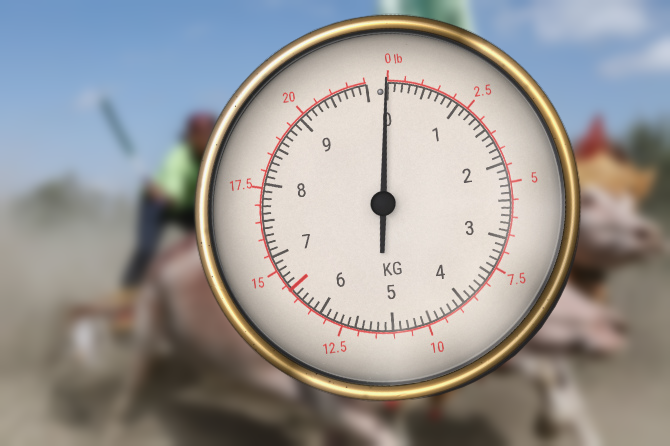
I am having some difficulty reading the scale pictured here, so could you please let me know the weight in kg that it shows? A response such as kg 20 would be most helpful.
kg 0
